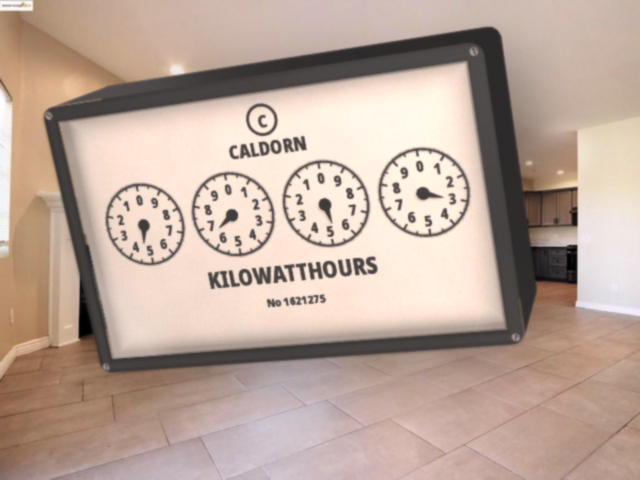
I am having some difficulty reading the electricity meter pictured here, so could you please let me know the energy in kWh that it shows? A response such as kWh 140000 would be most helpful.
kWh 4653
